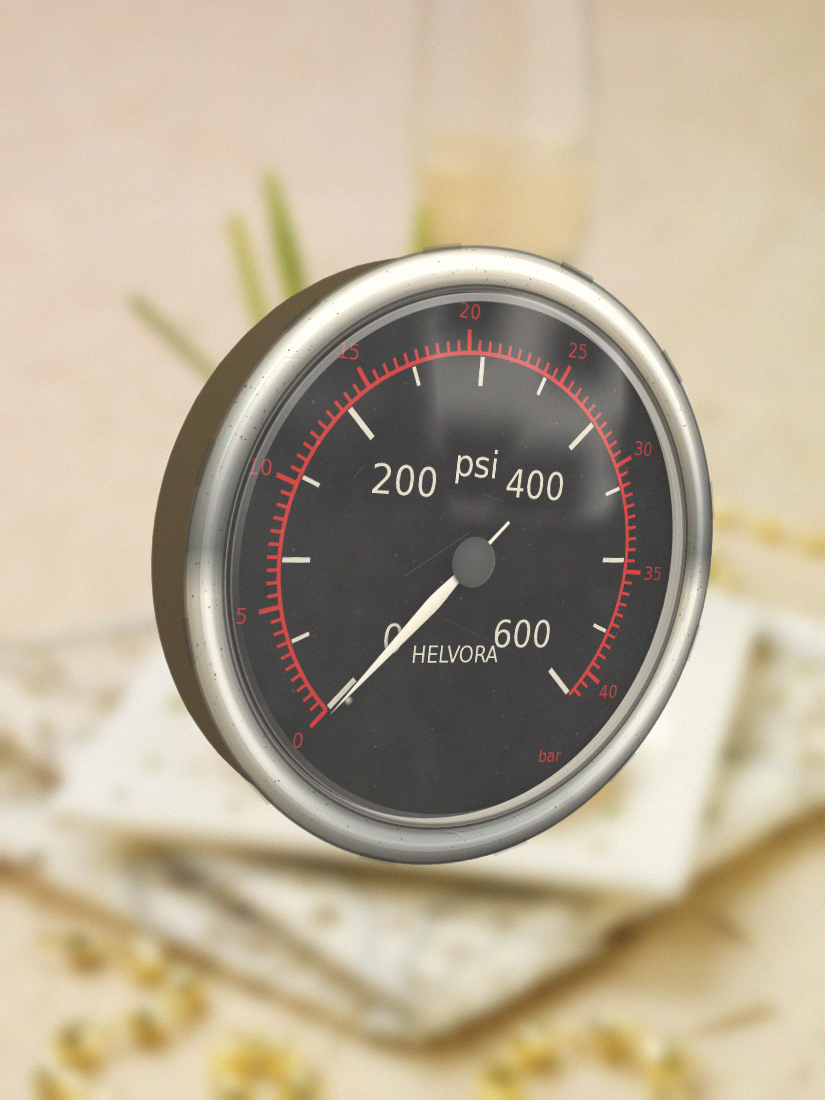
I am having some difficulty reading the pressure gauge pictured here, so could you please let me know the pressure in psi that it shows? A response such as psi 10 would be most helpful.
psi 0
